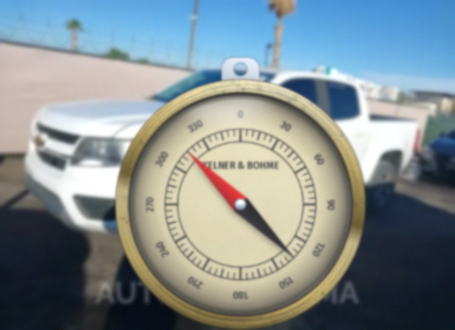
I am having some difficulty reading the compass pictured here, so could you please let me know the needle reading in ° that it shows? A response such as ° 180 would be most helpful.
° 315
